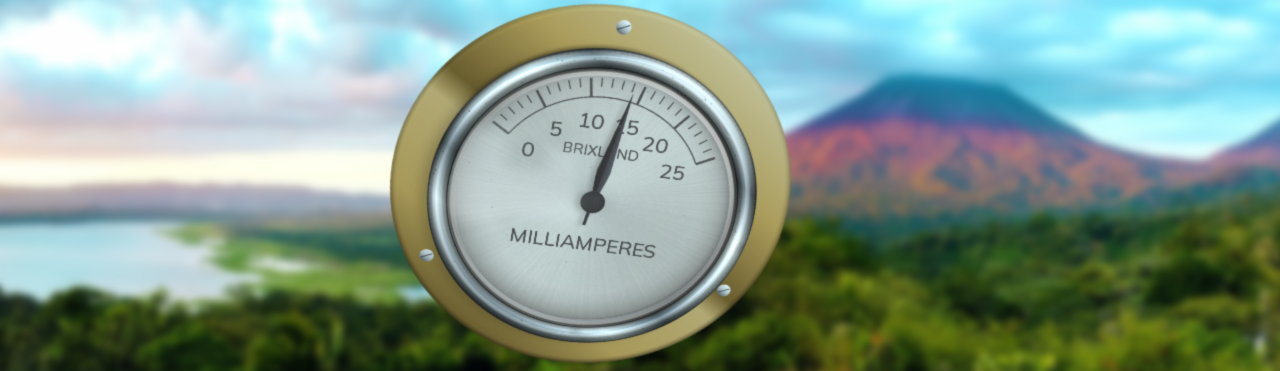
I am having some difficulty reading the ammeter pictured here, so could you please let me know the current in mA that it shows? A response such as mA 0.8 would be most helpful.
mA 14
